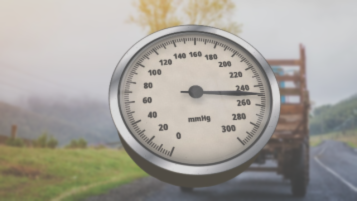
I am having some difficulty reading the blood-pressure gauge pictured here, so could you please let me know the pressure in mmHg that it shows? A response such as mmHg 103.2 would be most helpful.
mmHg 250
